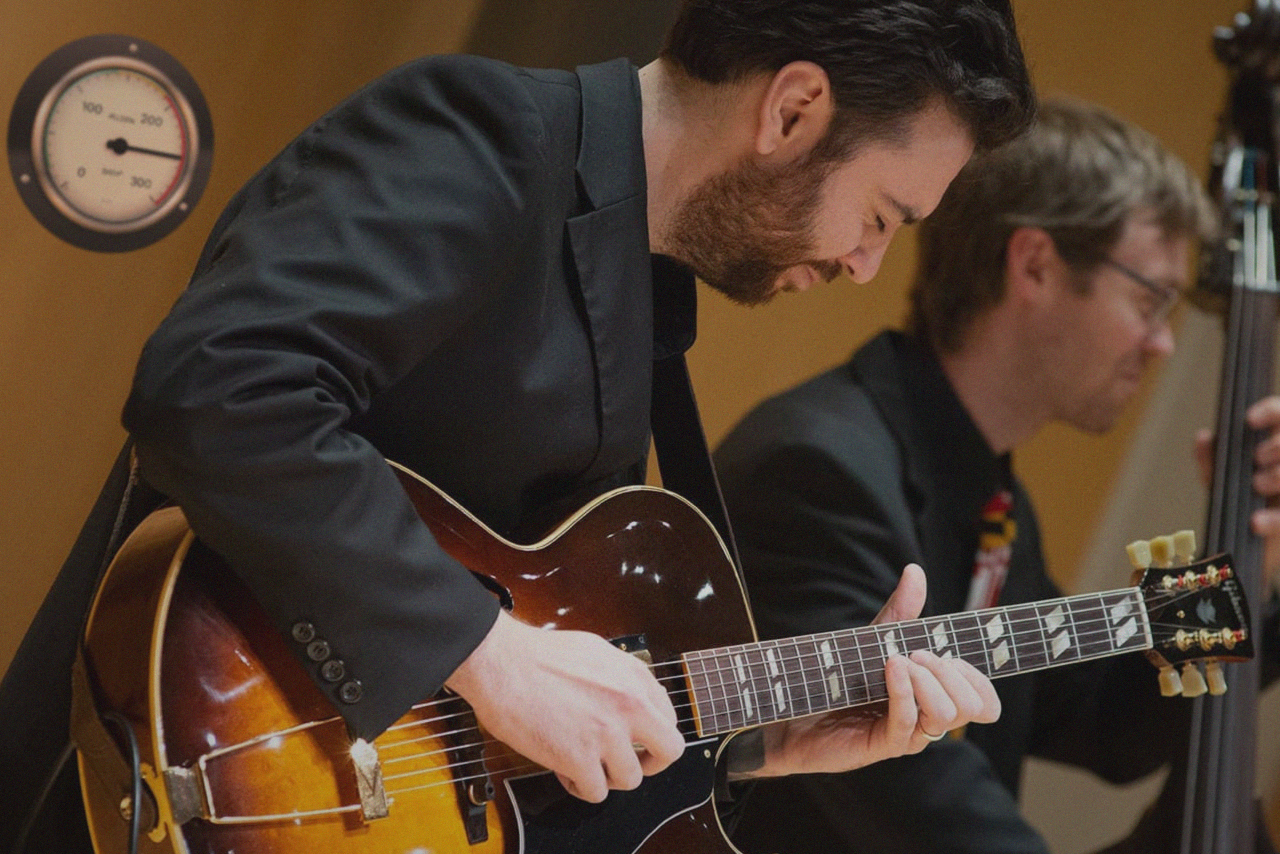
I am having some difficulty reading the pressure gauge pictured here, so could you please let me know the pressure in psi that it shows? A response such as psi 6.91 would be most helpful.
psi 250
